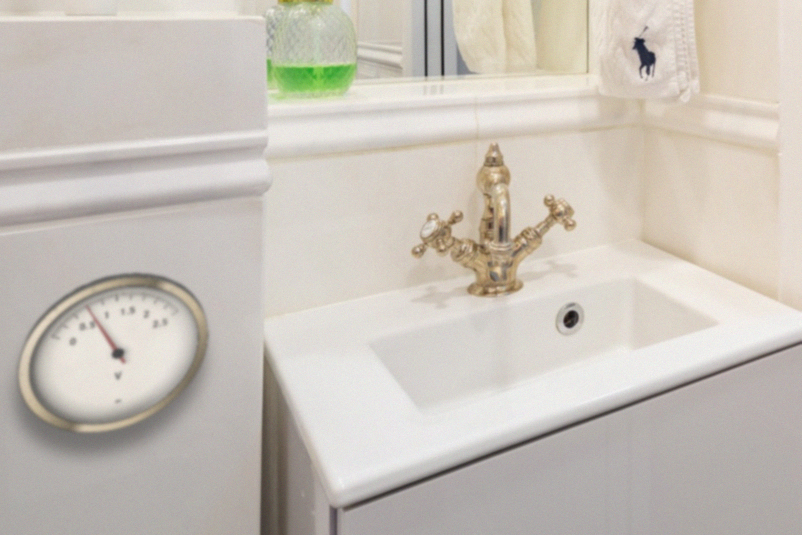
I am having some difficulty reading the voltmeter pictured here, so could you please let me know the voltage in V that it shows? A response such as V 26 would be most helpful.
V 0.75
